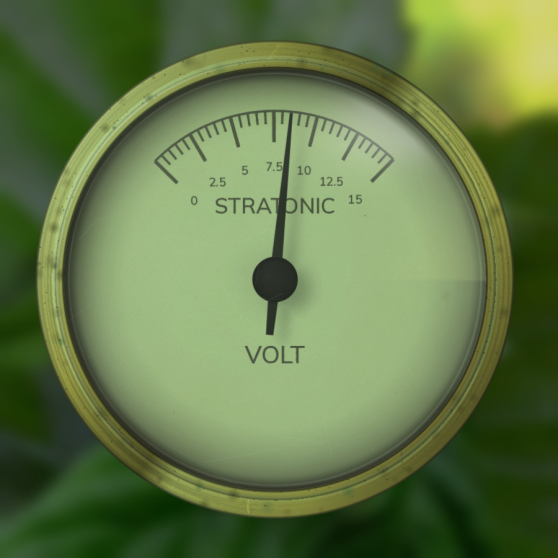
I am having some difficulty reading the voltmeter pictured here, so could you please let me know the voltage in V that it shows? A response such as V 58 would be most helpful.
V 8.5
